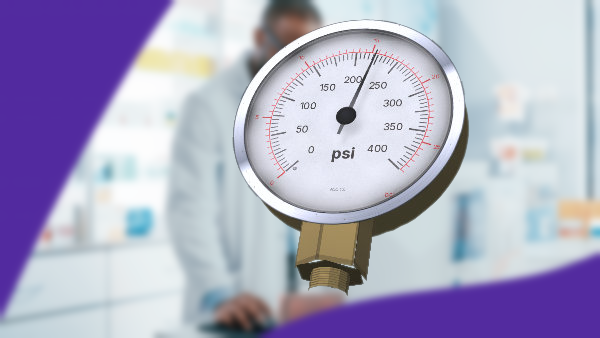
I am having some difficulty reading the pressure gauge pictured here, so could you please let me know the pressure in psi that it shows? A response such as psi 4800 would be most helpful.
psi 225
